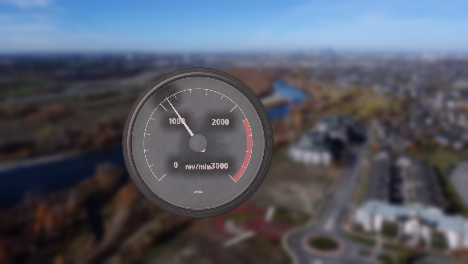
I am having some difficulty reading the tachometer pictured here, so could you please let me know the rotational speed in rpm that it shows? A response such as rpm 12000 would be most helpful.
rpm 1100
